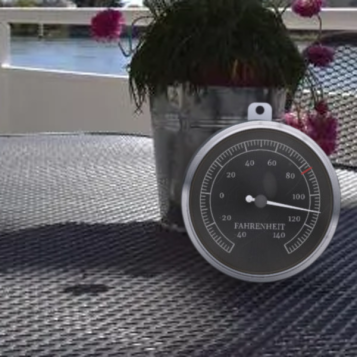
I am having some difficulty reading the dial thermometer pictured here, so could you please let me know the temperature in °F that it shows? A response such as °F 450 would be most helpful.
°F 110
